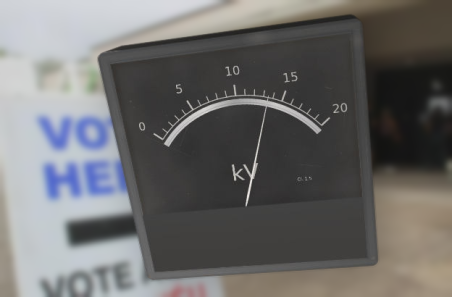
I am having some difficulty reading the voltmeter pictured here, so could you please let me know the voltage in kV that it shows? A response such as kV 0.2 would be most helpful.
kV 13.5
